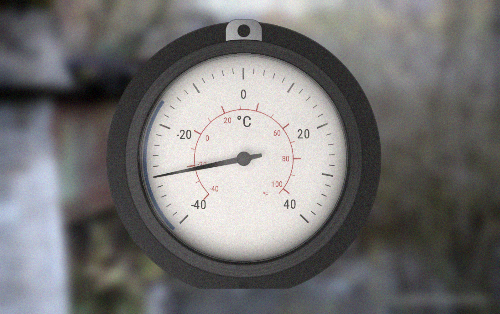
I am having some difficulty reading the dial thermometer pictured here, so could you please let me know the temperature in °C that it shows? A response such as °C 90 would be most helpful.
°C -30
